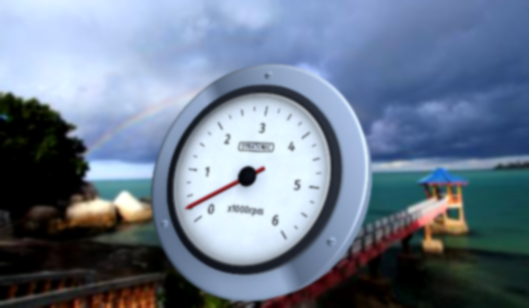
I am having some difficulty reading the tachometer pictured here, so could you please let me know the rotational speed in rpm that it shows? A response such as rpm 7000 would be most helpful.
rpm 250
